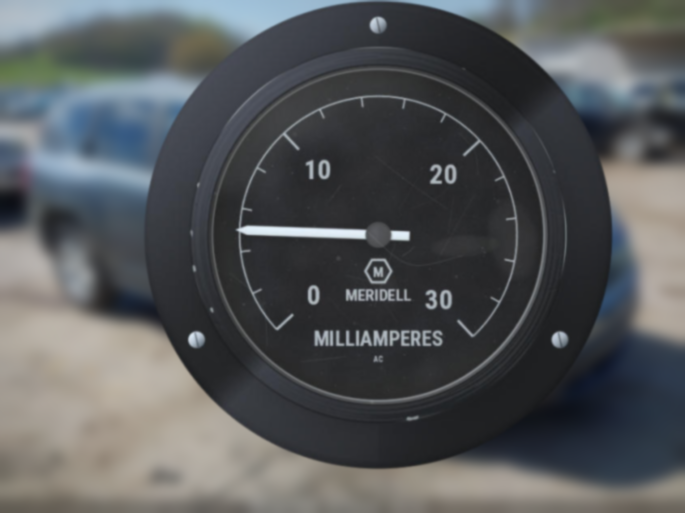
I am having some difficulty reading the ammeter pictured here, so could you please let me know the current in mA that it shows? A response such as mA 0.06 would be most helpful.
mA 5
